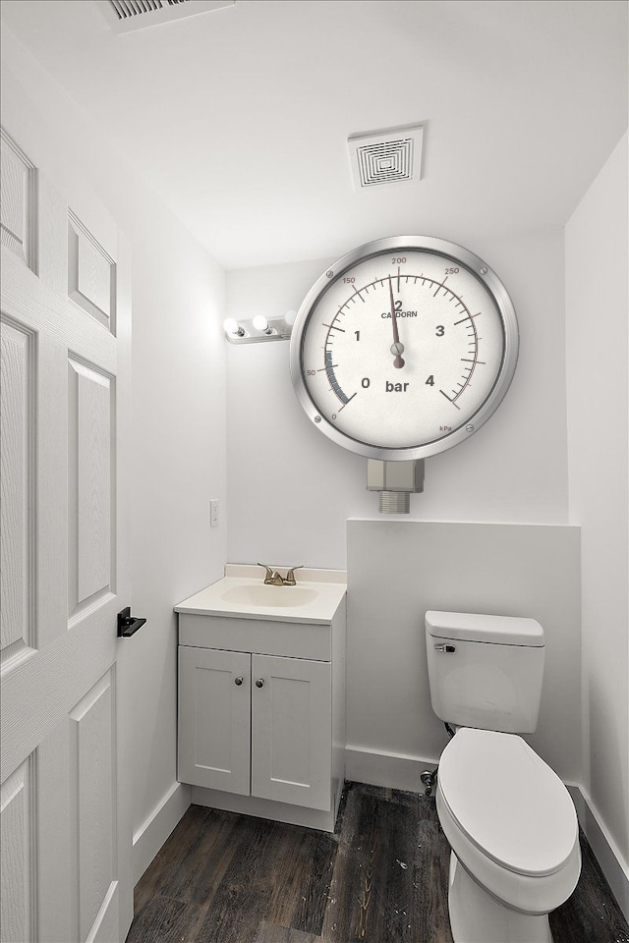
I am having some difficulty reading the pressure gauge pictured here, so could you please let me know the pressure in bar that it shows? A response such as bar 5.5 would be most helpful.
bar 1.9
